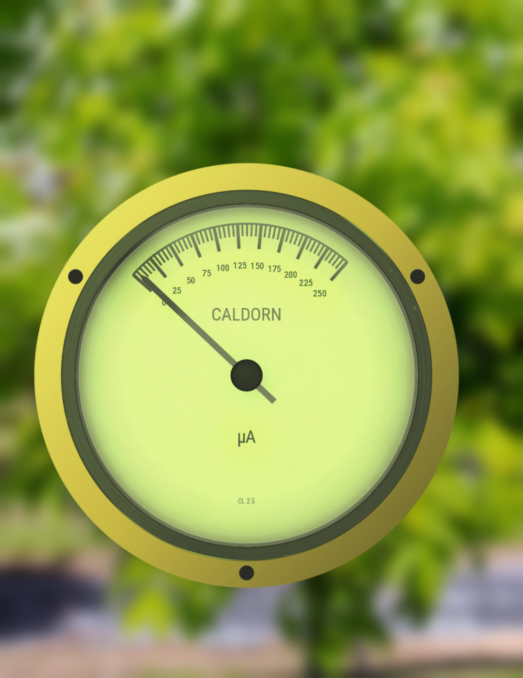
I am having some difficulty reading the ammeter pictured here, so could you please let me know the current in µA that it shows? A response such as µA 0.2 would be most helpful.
µA 5
